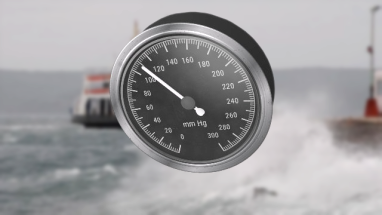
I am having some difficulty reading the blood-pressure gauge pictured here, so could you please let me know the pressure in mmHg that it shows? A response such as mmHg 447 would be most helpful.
mmHg 110
